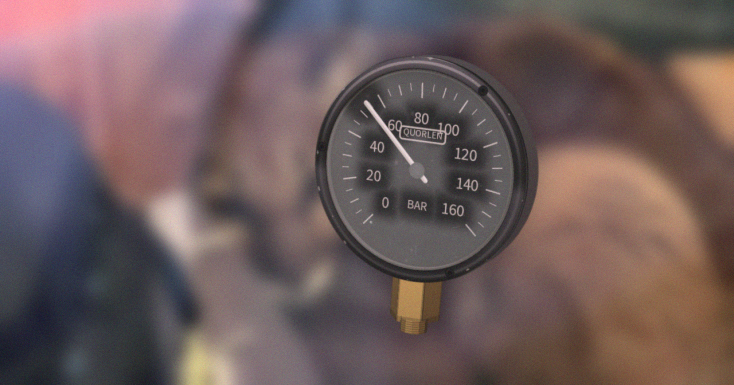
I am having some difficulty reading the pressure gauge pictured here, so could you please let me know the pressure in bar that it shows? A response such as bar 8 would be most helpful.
bar 55
